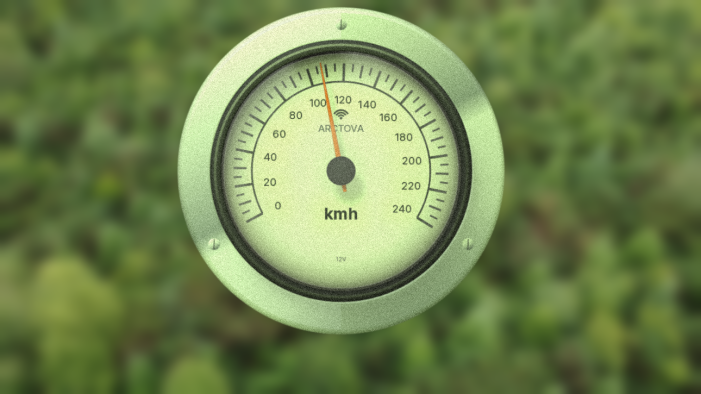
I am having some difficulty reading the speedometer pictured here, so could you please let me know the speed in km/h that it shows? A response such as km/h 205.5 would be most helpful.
km/h 107.5
